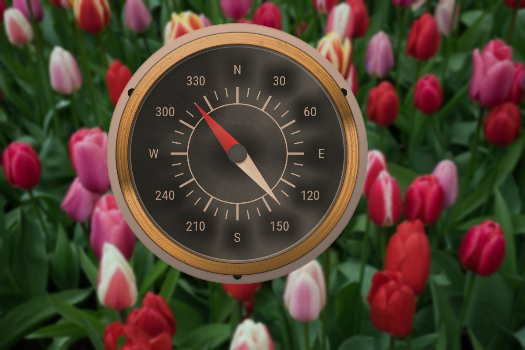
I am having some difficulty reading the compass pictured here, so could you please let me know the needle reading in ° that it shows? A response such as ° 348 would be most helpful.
° 320
